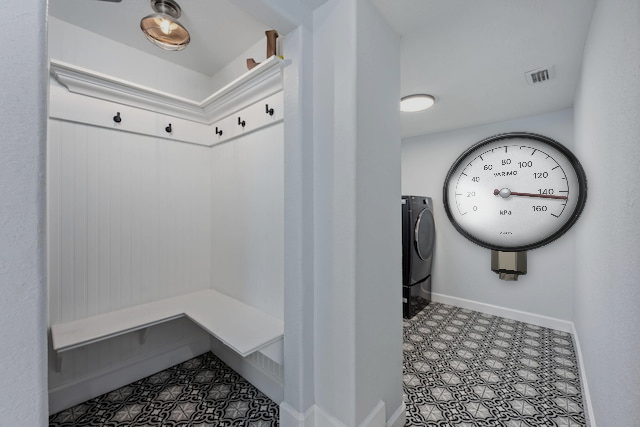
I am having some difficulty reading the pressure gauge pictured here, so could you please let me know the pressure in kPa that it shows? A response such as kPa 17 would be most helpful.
kPa 145
